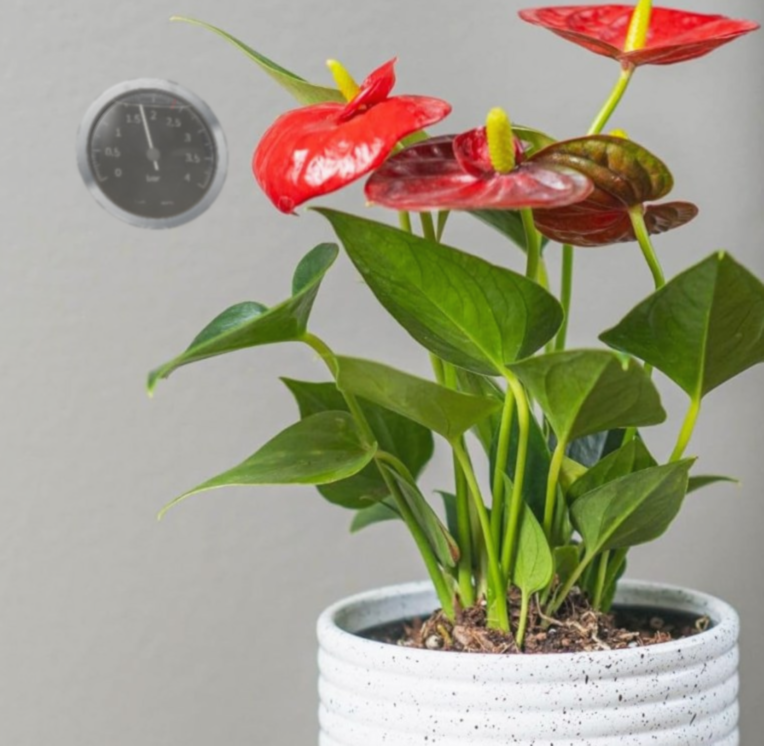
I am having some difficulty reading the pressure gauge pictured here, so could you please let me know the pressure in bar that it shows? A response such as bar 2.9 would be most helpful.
bar 1.75
